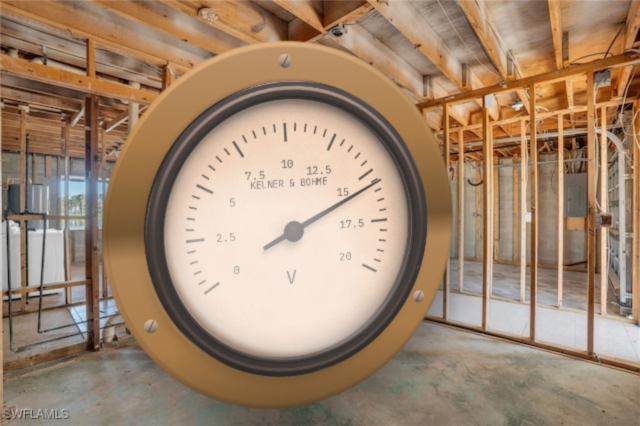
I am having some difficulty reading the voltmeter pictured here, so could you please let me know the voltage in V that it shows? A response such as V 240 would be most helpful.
V 15.5
